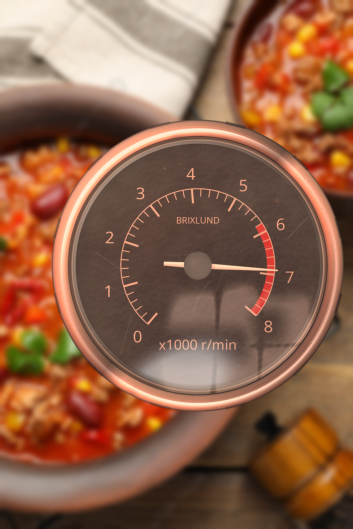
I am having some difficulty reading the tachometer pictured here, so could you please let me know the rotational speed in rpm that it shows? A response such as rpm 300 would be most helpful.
rpm 6900
